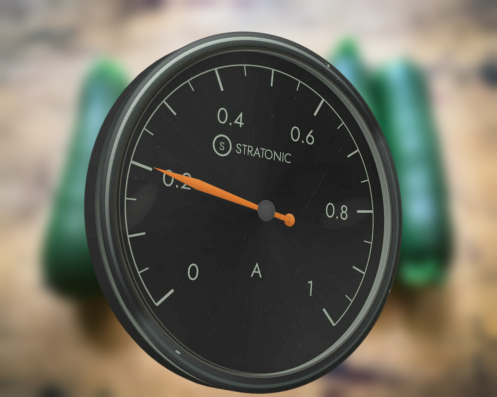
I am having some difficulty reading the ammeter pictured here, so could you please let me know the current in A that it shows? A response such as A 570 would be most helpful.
A 0.2
